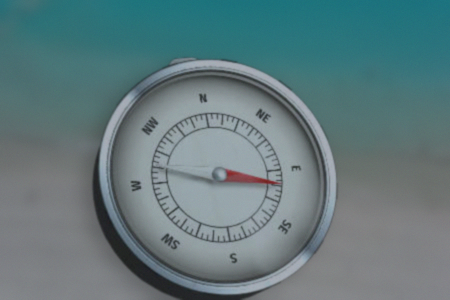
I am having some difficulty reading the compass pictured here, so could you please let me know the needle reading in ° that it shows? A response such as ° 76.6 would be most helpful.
° 105
